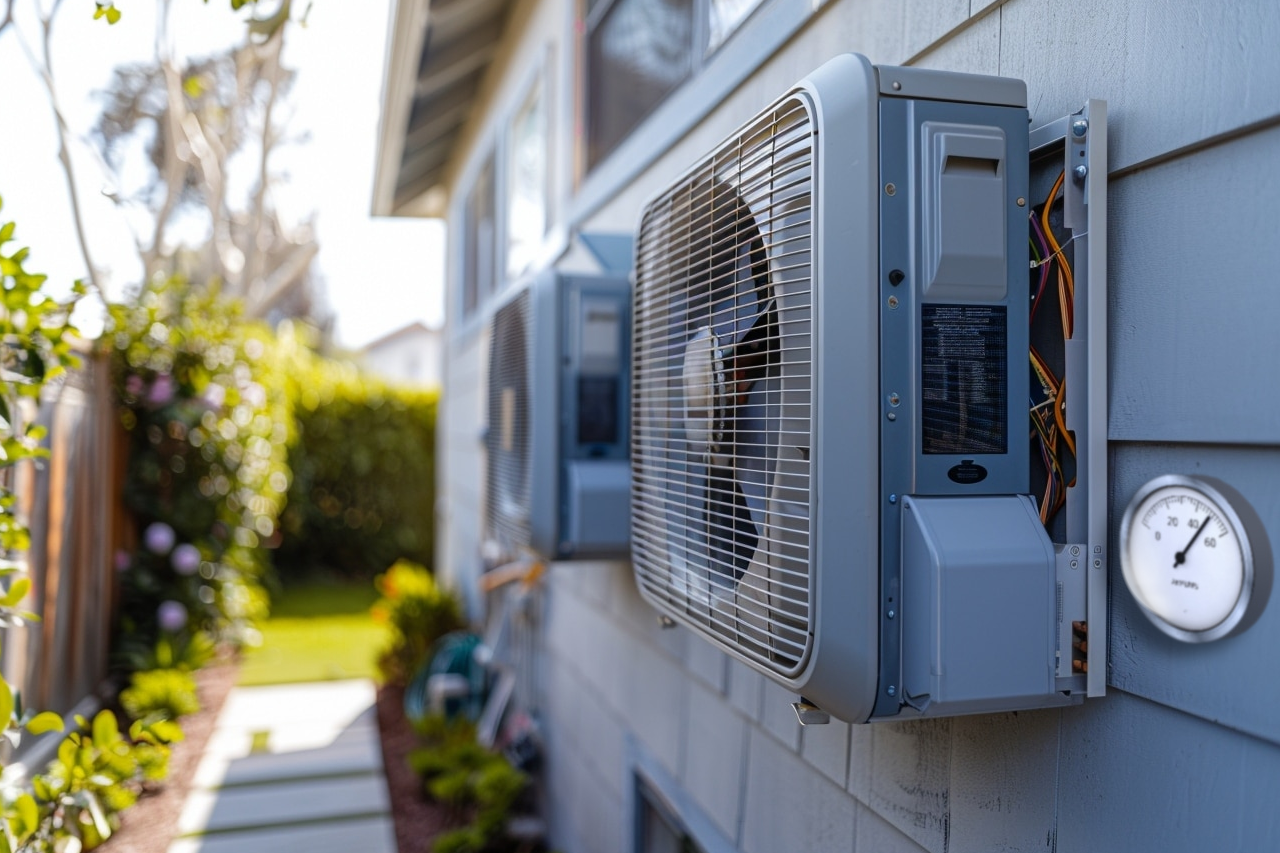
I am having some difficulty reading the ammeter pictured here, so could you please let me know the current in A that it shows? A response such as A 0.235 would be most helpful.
A 50
